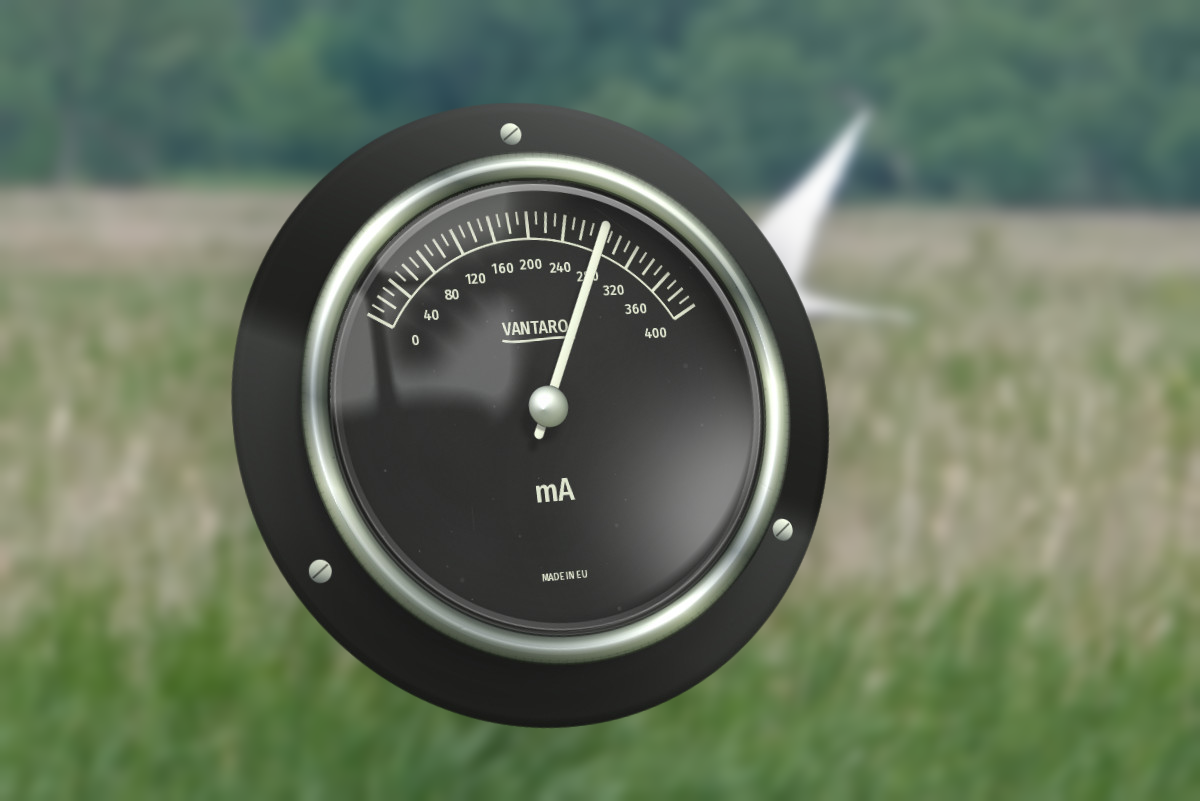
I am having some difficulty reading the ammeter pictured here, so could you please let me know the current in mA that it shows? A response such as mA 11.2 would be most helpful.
mA 280
